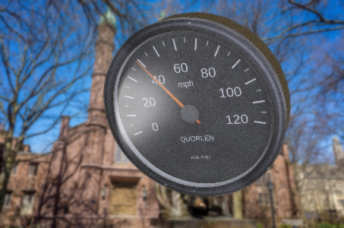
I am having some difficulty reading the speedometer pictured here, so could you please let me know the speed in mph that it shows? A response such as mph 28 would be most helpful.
mph 40
